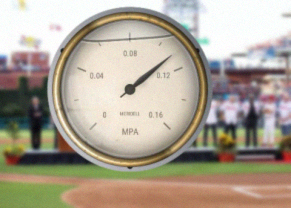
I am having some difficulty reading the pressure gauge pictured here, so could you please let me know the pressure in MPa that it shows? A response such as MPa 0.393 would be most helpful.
MPa 0.11
